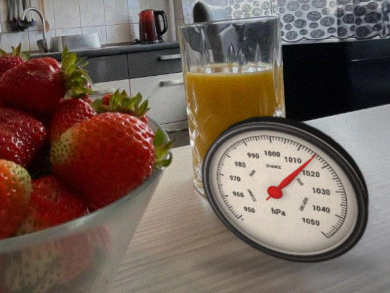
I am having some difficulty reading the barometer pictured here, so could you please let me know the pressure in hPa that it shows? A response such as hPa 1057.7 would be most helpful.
hPa 1015
